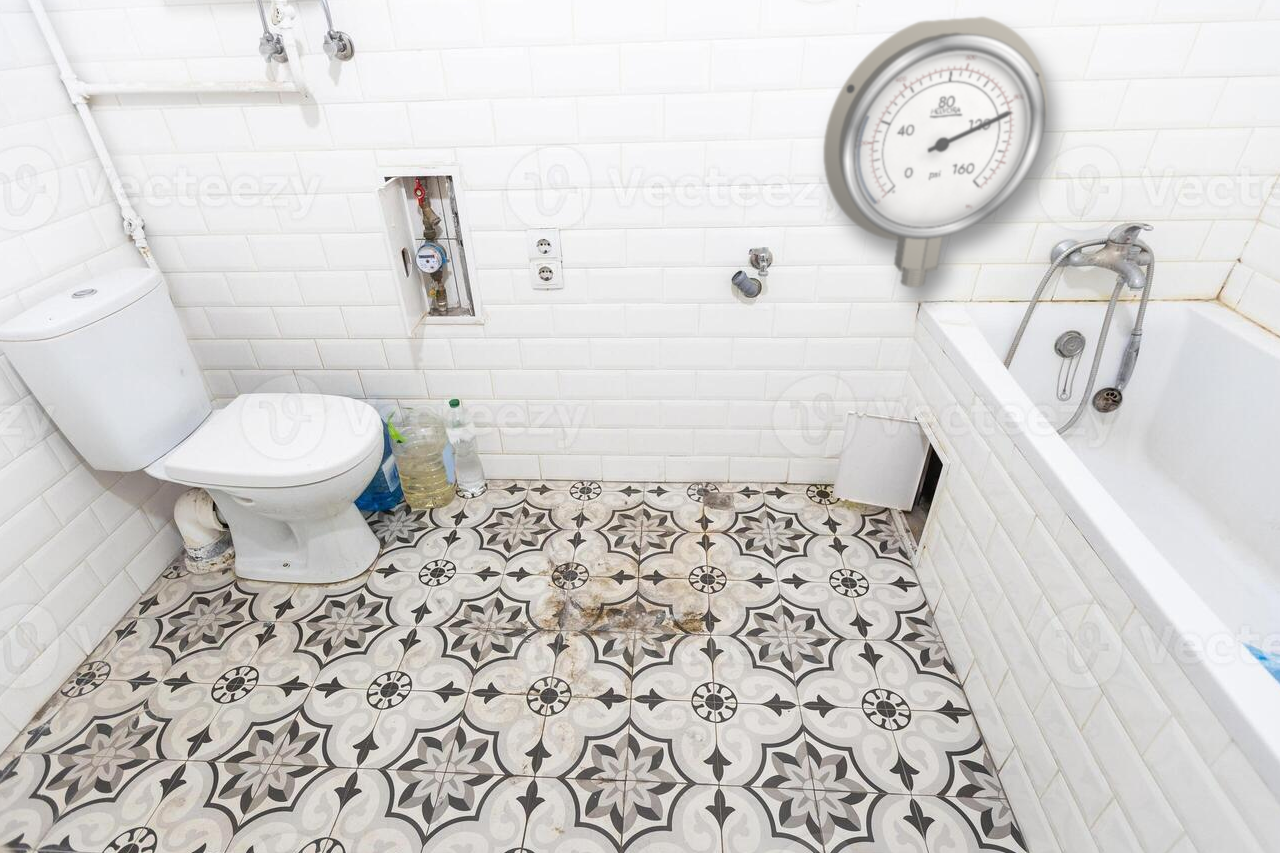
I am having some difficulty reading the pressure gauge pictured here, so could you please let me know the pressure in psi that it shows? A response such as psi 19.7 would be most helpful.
psi 120
